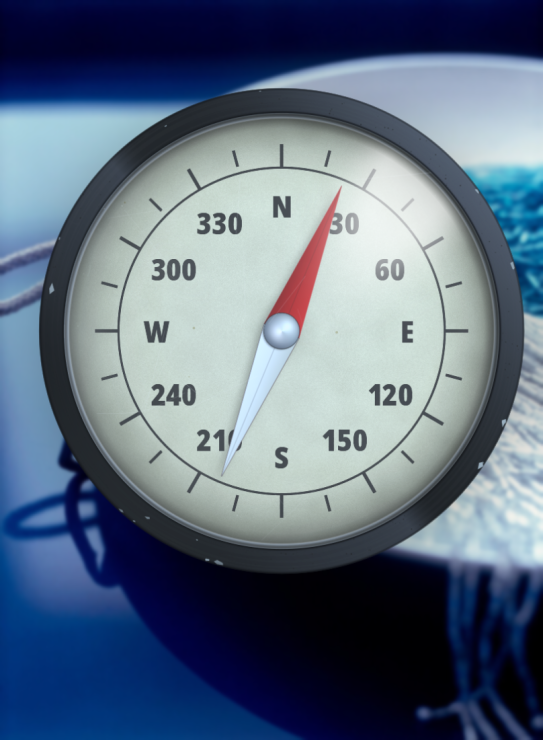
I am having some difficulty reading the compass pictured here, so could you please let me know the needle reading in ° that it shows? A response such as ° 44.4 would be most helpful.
° 22.5
